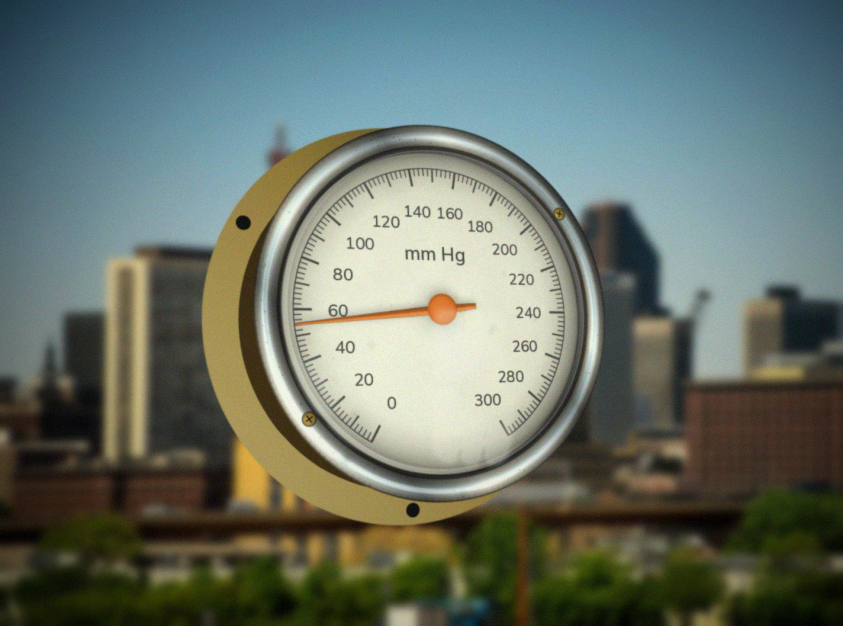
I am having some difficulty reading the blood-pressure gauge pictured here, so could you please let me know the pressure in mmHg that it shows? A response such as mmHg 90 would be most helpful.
mmHg 54
